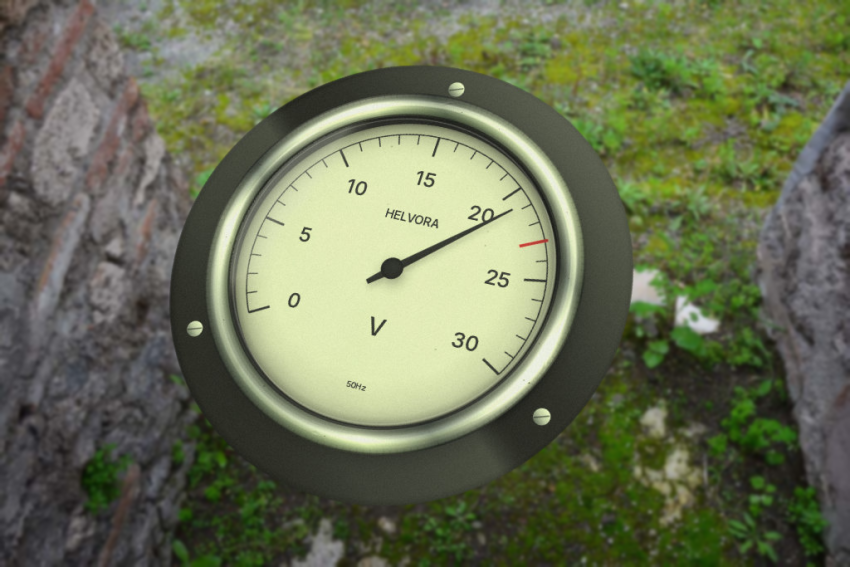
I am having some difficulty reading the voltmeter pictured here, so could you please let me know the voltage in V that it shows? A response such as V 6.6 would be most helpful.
V 21
